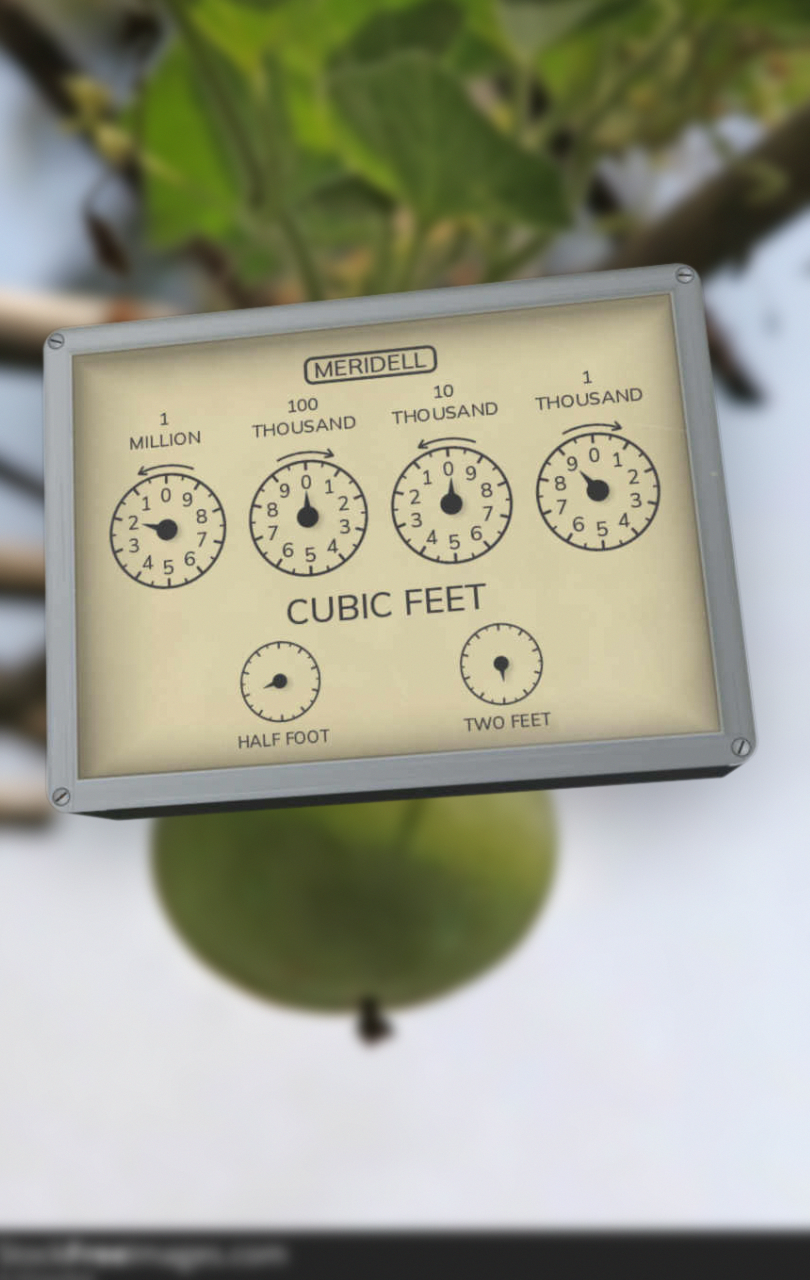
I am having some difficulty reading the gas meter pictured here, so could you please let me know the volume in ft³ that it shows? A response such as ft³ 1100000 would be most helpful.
ft³ 199900
